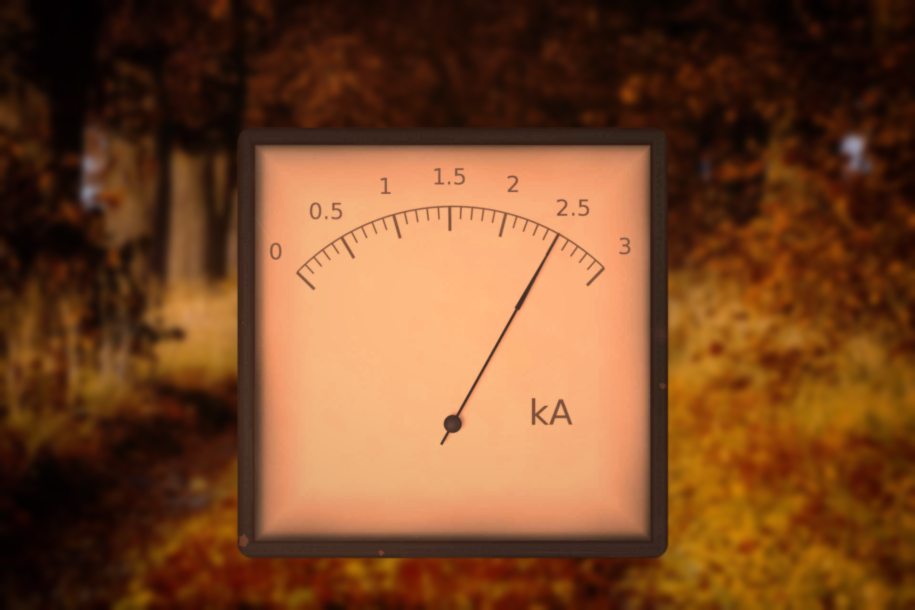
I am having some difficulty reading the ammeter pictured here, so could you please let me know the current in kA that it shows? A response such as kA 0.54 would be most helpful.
kA 2.5
